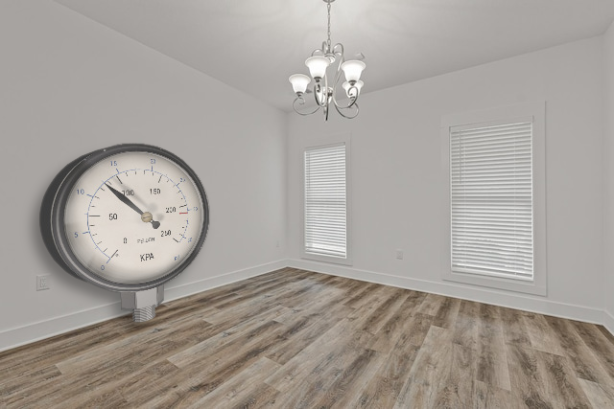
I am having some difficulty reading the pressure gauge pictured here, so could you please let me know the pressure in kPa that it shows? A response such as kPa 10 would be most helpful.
kPa 85
